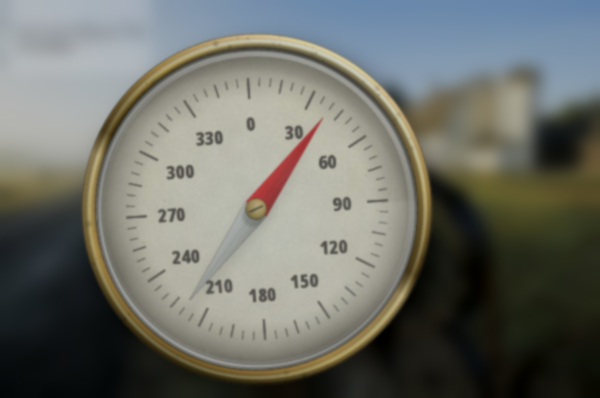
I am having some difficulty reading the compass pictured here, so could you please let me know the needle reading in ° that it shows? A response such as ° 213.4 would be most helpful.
° 40
